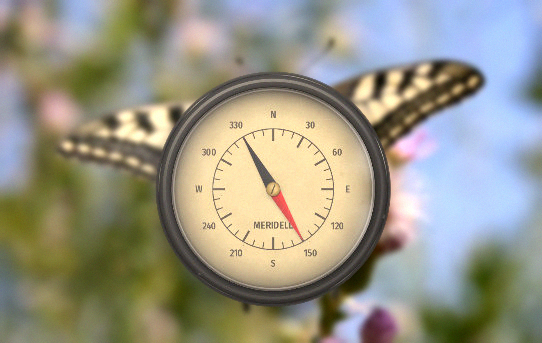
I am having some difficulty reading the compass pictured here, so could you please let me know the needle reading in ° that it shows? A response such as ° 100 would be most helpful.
° 150
